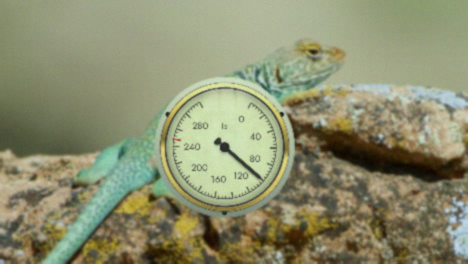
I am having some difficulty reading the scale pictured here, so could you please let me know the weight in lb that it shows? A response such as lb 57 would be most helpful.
lb 100
